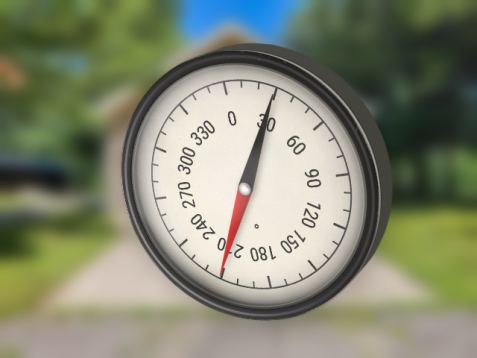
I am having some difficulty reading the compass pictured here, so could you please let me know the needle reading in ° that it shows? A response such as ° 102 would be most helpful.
° 210
